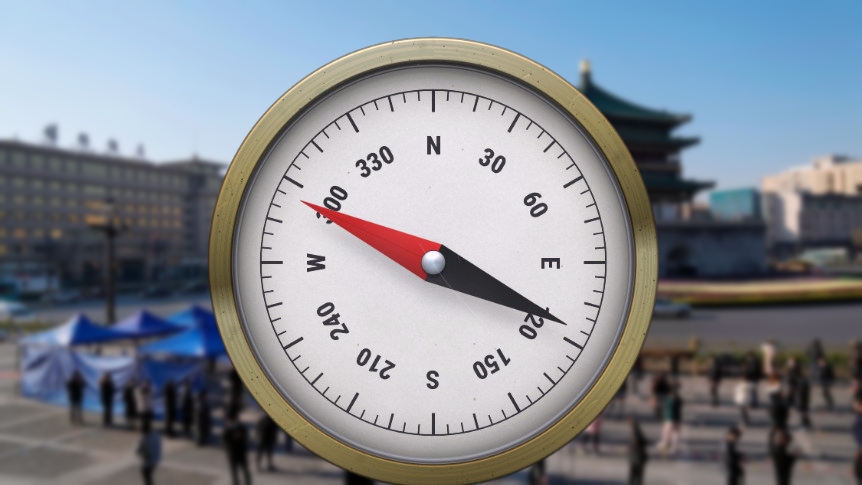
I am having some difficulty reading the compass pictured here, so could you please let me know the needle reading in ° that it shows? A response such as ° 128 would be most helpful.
° 295
